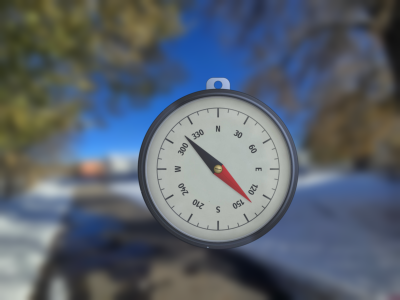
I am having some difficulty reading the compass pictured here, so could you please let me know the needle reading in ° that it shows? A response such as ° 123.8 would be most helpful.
° 135
